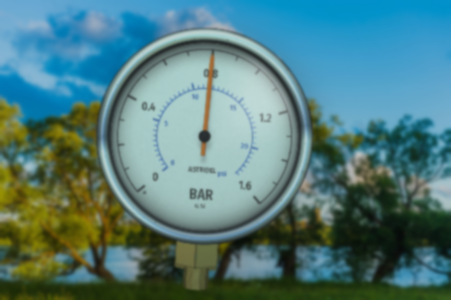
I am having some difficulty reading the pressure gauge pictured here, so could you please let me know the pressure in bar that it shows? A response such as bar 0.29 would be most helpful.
bar 0.8
